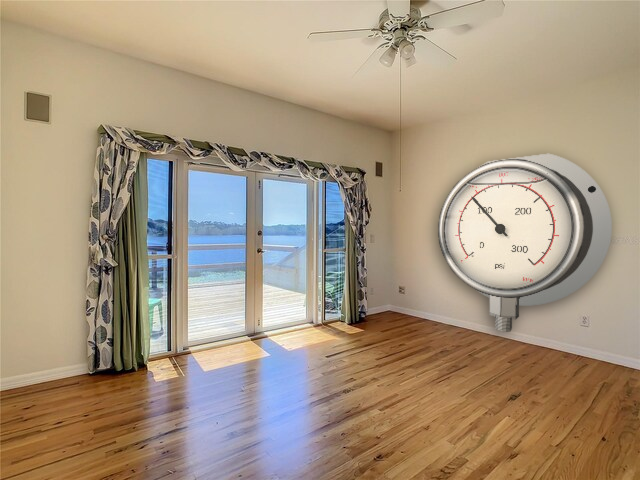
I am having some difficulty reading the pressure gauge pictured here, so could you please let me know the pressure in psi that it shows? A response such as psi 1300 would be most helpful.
psi 100
